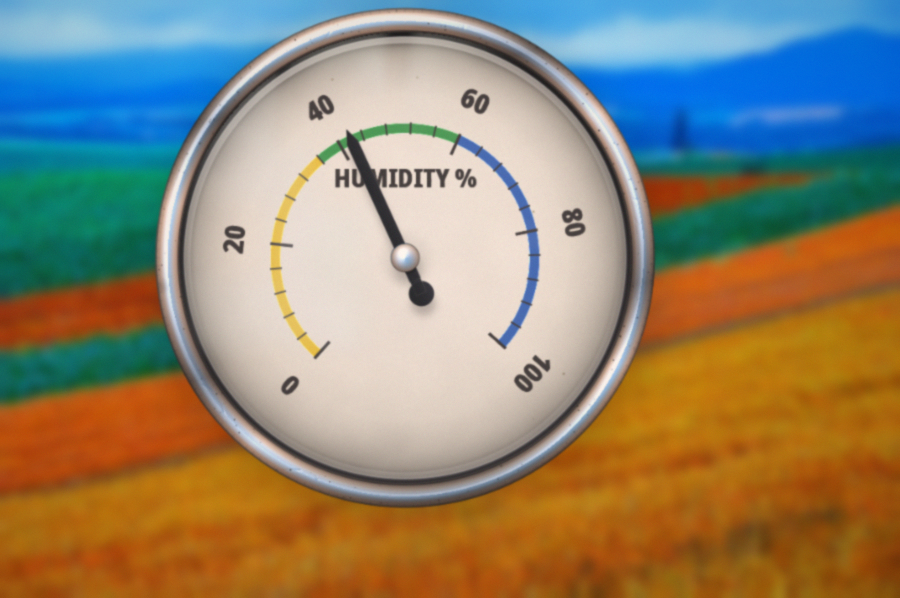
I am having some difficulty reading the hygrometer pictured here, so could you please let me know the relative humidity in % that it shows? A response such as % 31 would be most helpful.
% 42
